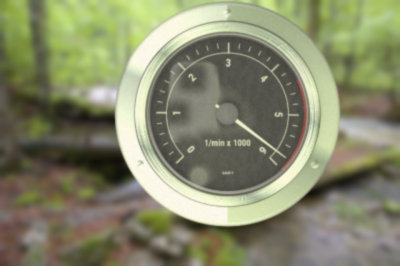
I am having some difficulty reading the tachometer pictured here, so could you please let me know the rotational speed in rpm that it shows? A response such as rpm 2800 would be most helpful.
rpm 5800
